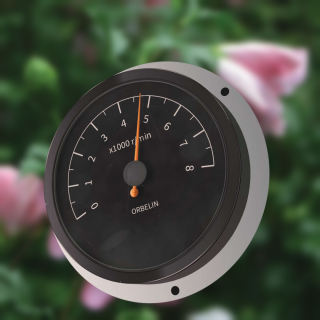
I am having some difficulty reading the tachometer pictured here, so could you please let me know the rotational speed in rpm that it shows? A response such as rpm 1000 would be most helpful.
rpm 4750
